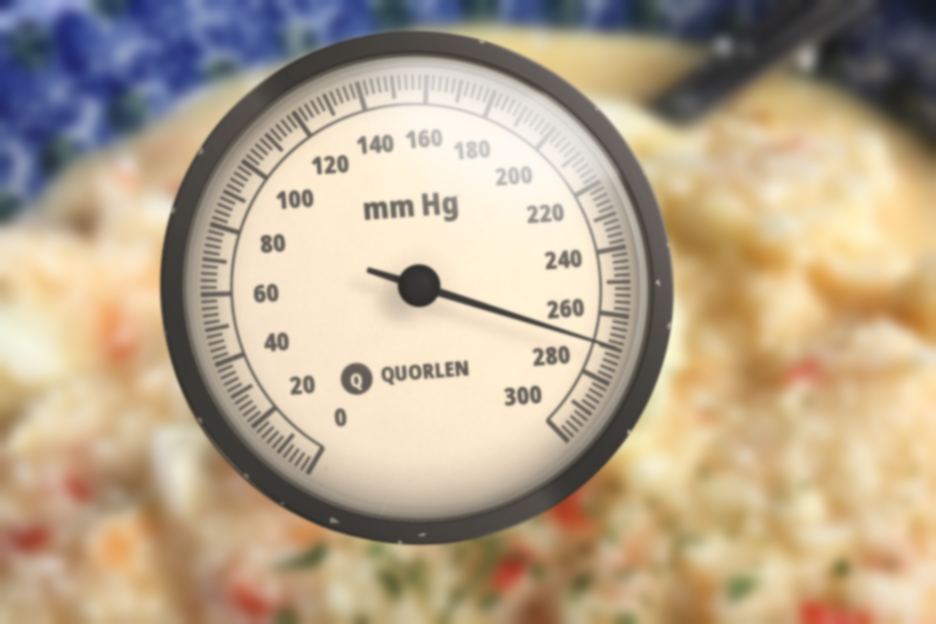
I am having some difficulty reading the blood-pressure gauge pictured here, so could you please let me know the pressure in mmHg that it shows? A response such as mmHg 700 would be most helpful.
mmHg 270
